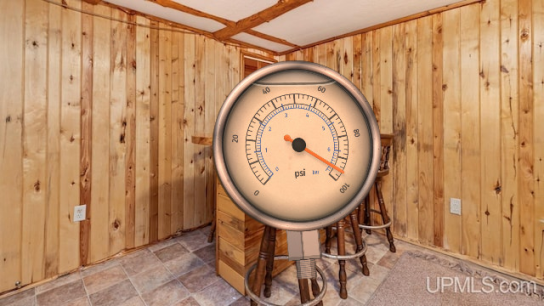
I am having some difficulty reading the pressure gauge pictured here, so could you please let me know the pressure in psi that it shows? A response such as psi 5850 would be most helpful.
psi 96
